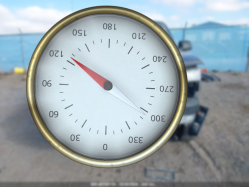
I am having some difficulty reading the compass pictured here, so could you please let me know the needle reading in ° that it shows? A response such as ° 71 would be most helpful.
° 125
